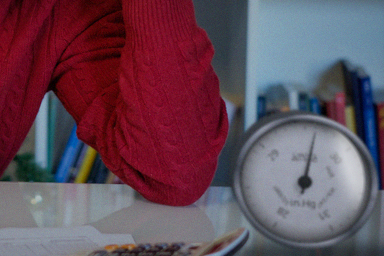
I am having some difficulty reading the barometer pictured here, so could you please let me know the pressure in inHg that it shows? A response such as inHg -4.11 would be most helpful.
inHg 29.6
